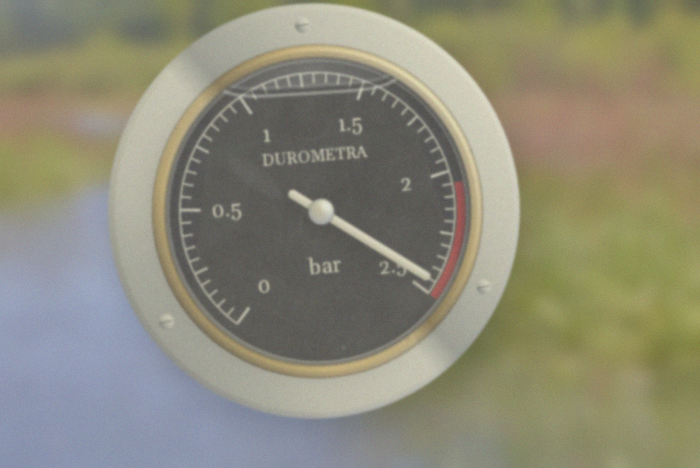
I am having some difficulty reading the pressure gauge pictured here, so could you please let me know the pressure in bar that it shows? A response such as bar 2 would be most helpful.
bar 2.45
